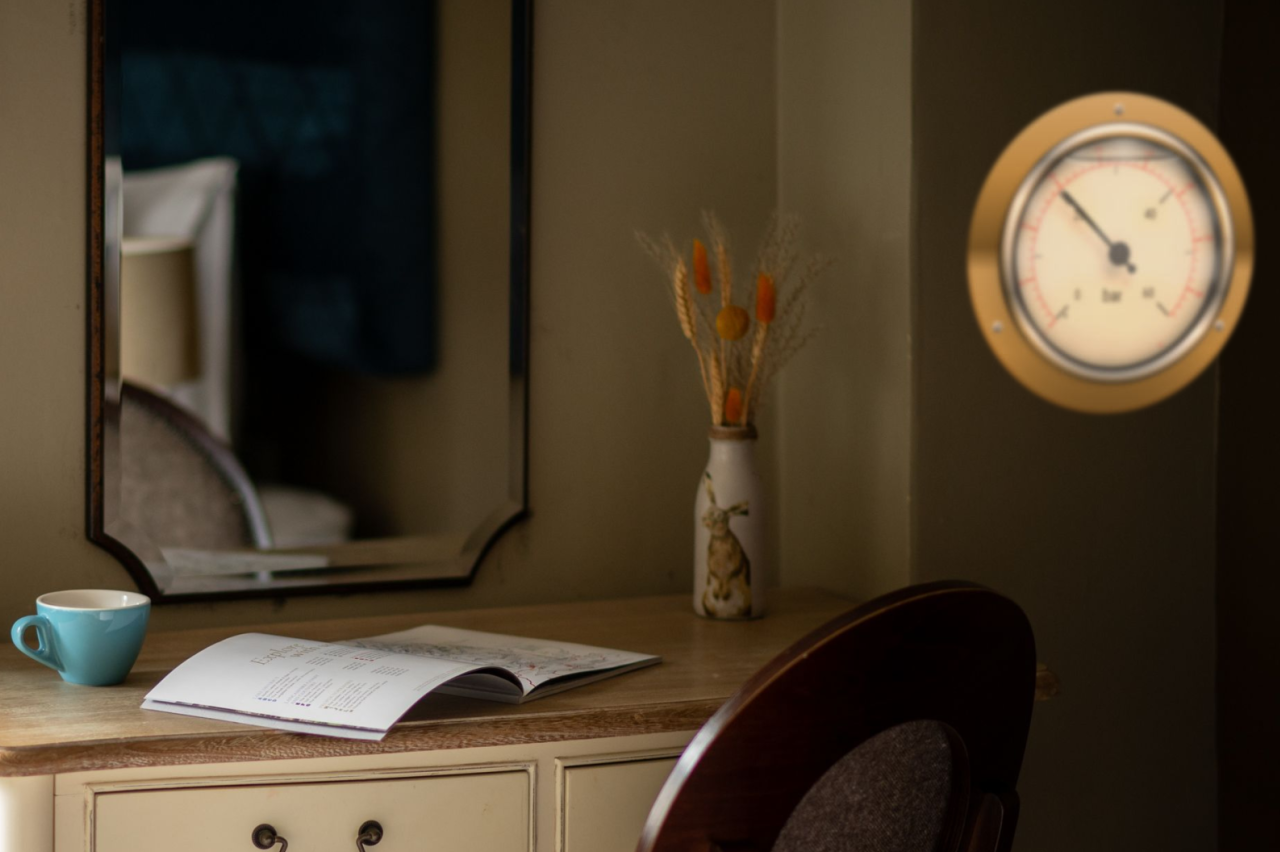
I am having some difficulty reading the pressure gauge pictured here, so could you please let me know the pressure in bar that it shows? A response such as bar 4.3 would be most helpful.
bar 20
